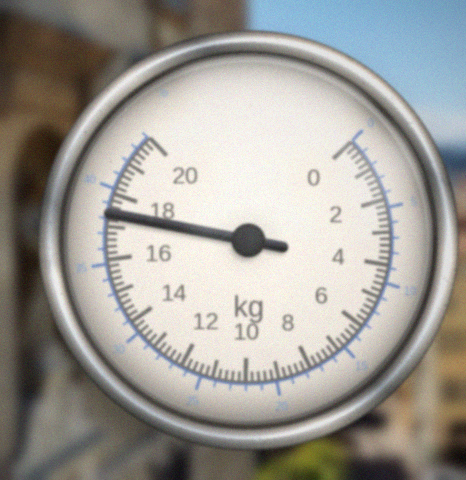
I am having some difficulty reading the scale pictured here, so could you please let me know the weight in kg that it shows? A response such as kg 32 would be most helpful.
kg 17.4
